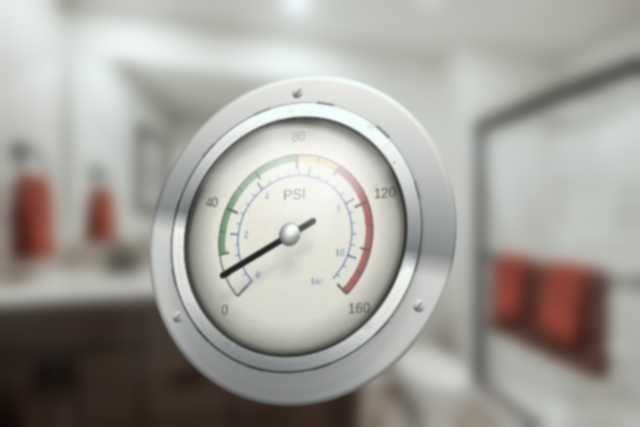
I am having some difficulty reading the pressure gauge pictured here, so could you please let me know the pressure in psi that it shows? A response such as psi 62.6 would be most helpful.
psi 10
